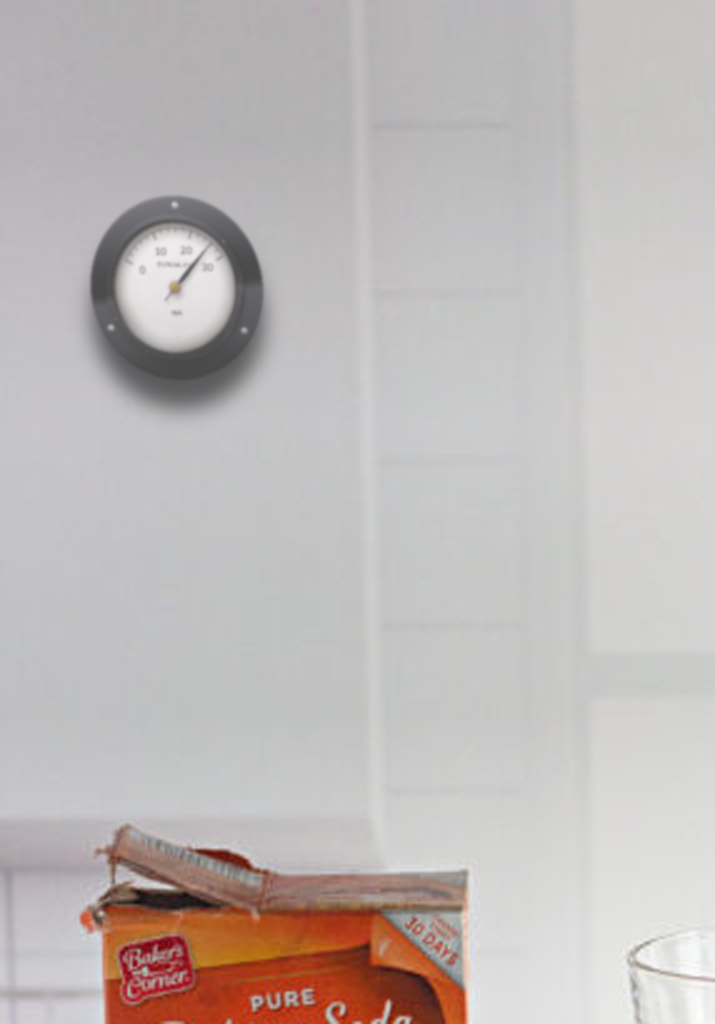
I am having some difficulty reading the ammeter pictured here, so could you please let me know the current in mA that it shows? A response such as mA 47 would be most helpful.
mA 26
